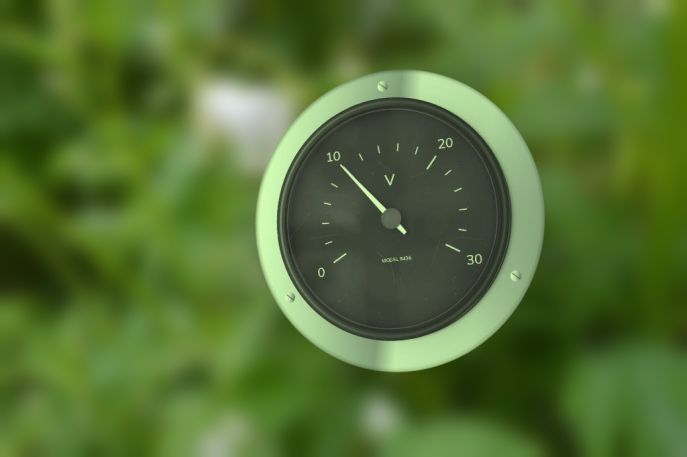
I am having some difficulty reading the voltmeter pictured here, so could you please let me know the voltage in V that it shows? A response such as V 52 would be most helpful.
V 10
